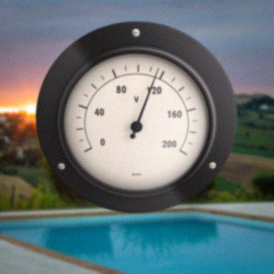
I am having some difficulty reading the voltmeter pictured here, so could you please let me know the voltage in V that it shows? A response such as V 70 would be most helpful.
V 115
